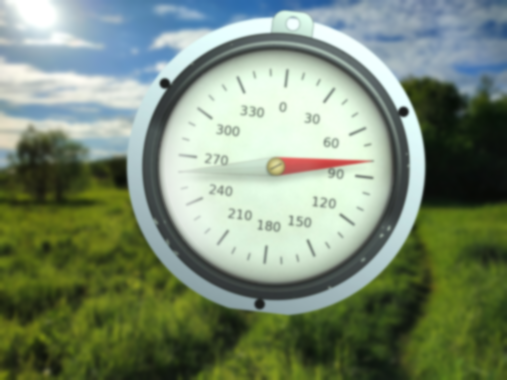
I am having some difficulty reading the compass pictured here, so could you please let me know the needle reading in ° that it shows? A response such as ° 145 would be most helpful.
° 80
